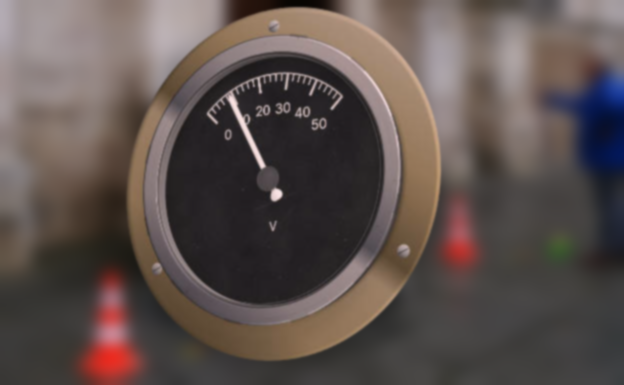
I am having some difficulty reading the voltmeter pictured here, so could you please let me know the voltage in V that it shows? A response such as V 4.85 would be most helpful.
V 10
